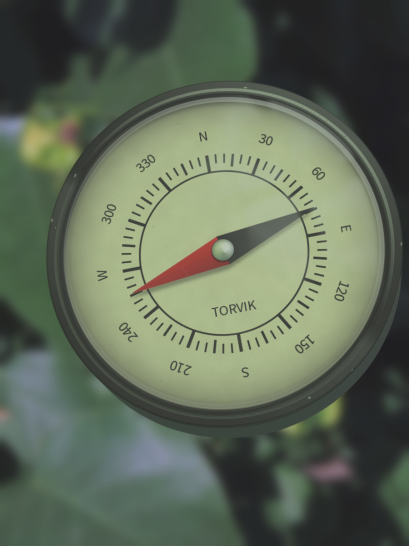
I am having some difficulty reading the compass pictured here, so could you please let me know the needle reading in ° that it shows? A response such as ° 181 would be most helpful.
° 255
